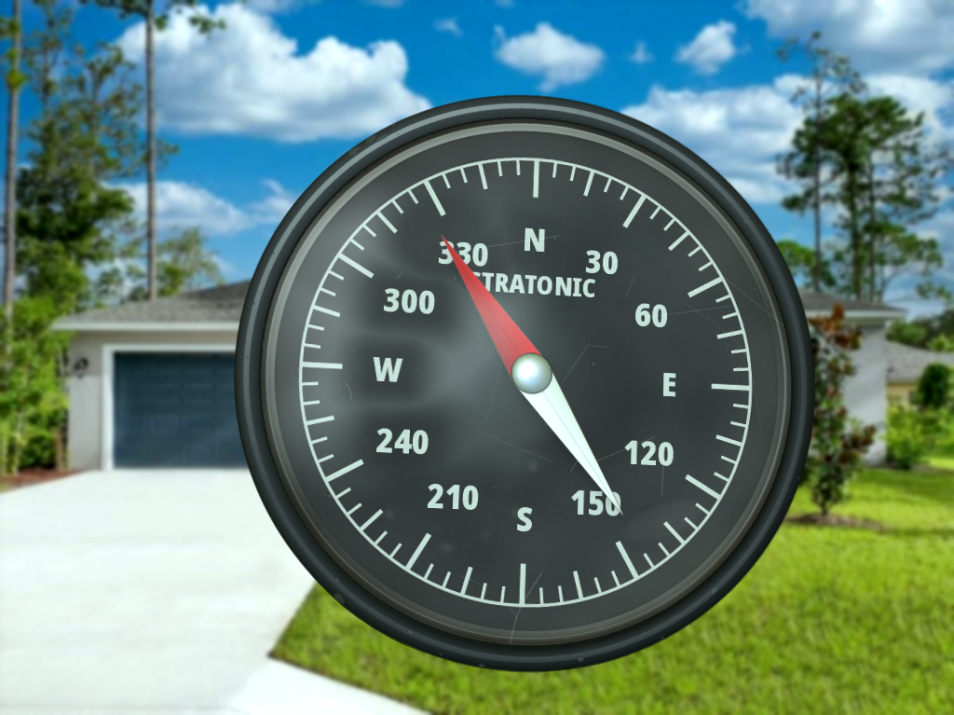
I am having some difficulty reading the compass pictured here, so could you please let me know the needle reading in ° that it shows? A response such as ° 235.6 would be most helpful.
° 325
